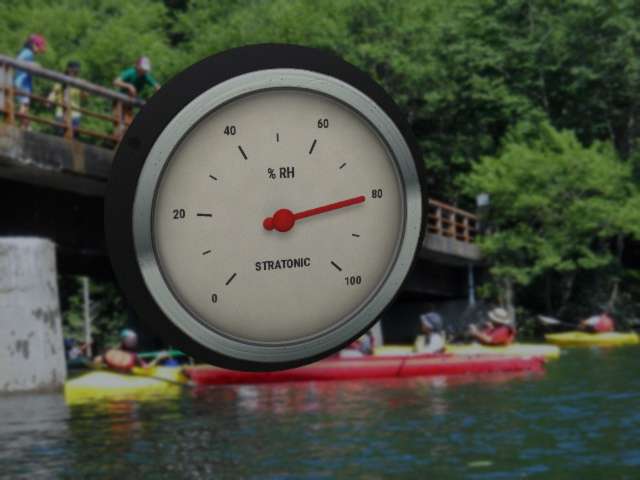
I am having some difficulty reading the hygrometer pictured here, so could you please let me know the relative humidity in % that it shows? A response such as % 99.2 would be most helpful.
% 80
